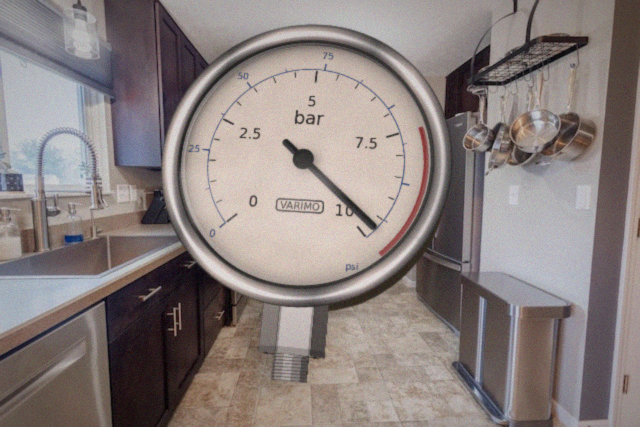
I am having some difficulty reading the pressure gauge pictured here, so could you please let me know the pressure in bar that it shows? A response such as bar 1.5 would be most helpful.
bar 9.75
